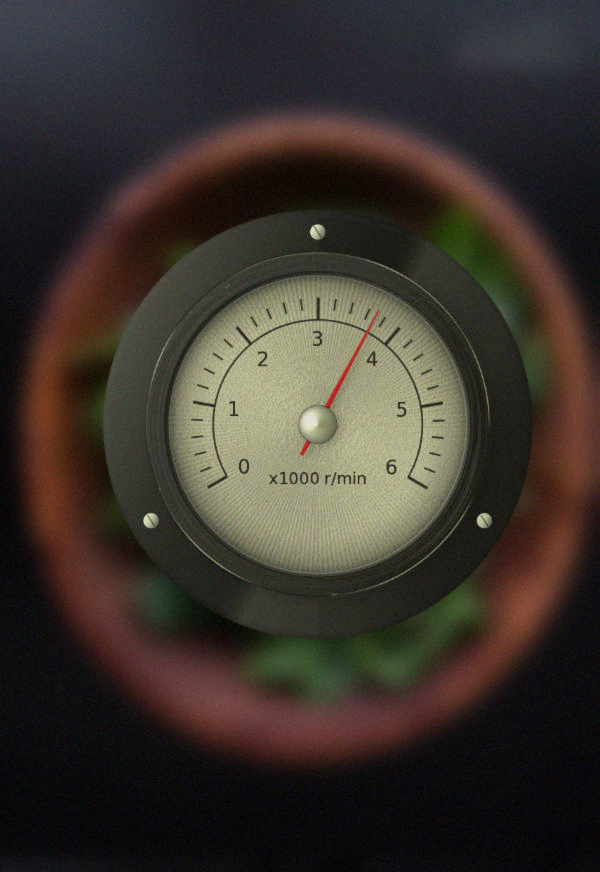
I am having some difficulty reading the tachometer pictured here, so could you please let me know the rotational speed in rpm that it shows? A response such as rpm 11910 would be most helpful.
rpm 3700
